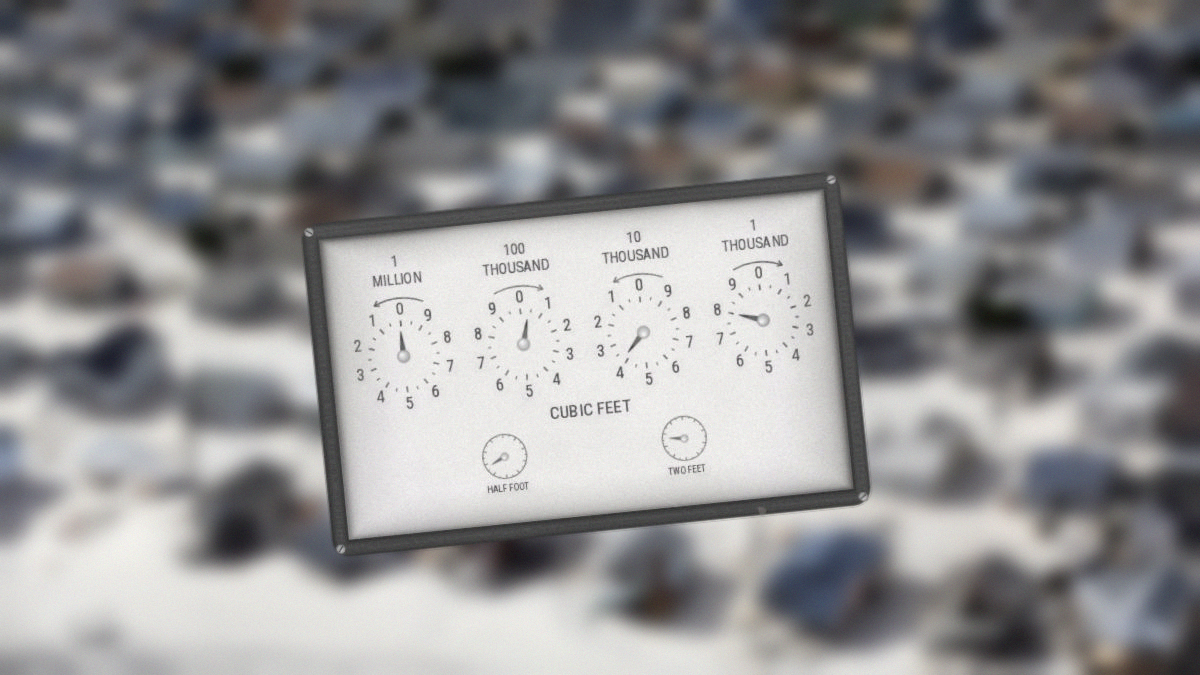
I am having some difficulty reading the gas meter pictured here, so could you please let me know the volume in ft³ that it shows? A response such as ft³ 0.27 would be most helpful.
ft³ 3800
